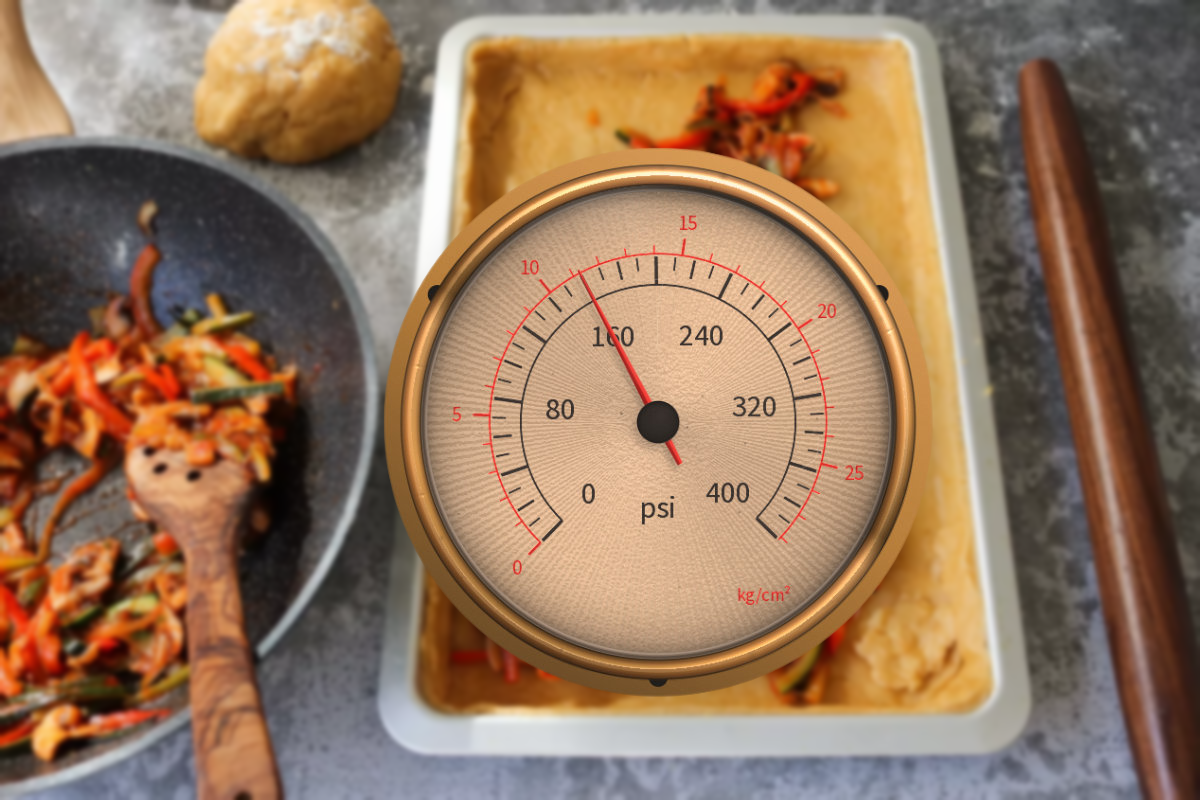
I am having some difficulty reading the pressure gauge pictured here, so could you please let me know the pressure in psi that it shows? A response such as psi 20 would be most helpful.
psi 160
